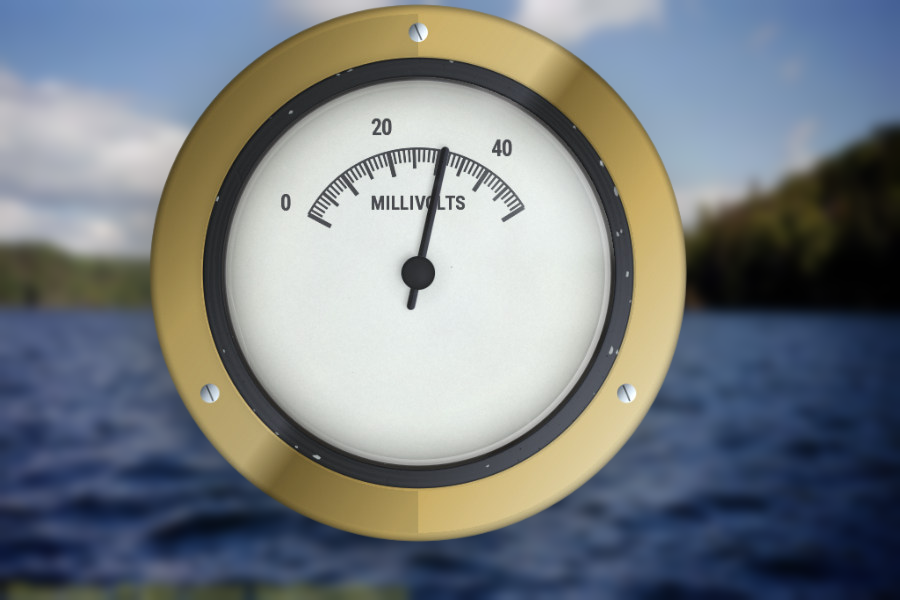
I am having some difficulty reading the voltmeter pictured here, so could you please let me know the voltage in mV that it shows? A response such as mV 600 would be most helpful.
mV 31
